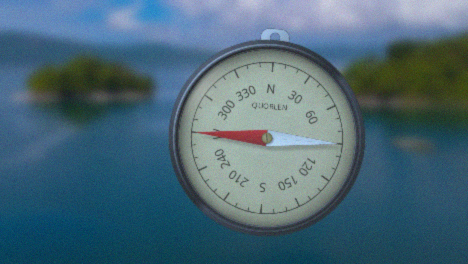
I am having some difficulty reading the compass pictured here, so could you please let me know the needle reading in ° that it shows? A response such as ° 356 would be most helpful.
° 270
